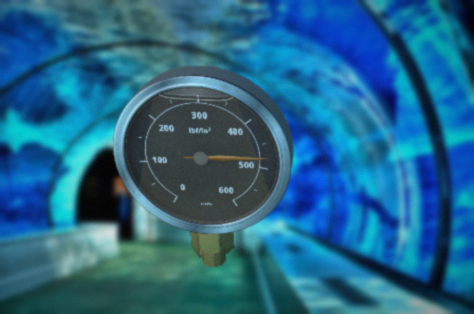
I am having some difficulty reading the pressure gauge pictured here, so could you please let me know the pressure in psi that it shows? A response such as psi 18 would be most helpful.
psi 475
